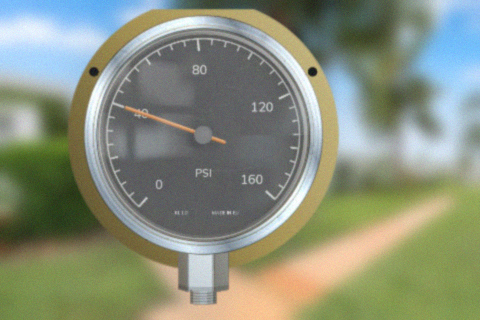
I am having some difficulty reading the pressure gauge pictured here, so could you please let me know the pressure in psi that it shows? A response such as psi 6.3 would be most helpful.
psi 40
